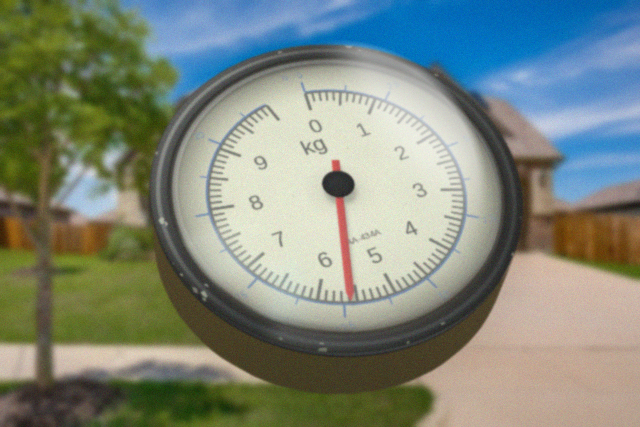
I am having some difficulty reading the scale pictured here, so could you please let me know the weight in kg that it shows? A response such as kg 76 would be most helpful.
kg 5.6
